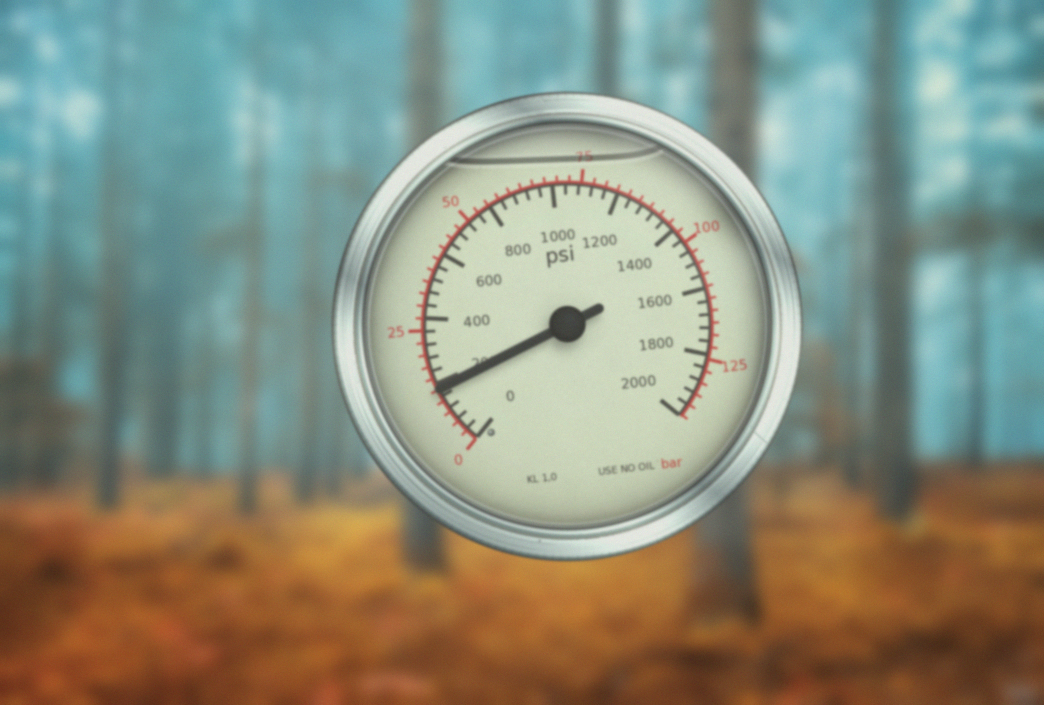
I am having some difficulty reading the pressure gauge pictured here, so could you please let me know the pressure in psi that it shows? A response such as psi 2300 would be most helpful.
psi 180
